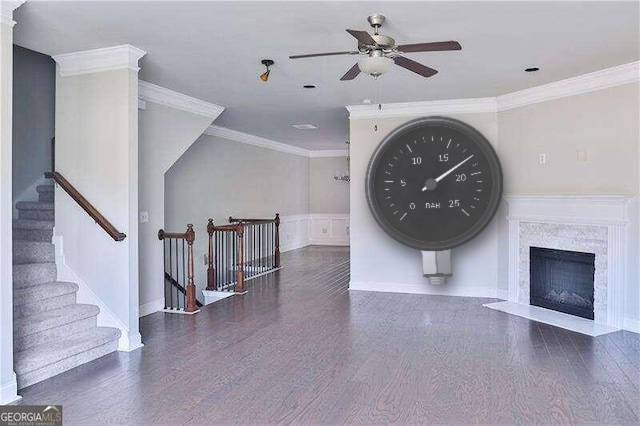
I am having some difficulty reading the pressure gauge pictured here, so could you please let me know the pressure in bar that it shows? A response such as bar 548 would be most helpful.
bar 18
